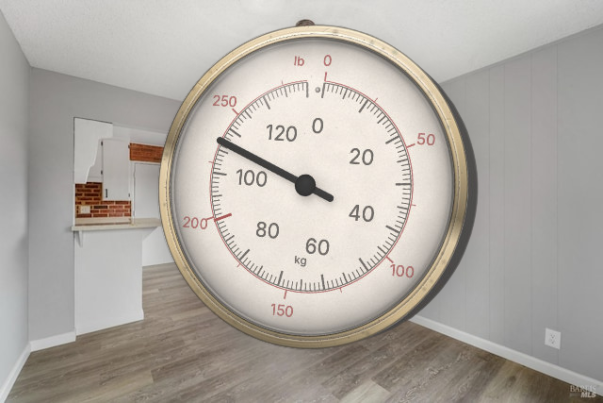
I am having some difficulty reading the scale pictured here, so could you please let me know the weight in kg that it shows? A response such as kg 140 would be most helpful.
kg 107
